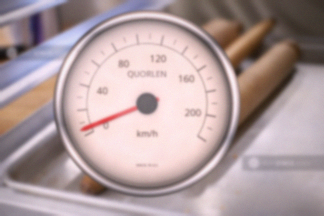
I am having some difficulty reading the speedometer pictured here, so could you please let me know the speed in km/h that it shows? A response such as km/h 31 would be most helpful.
km/h 5
